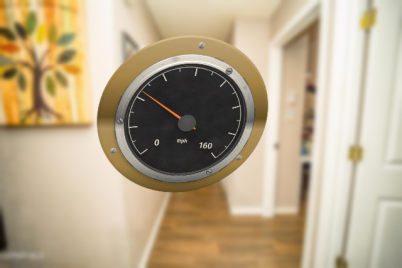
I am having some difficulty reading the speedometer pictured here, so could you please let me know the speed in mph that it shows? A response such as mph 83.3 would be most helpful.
mph 45
